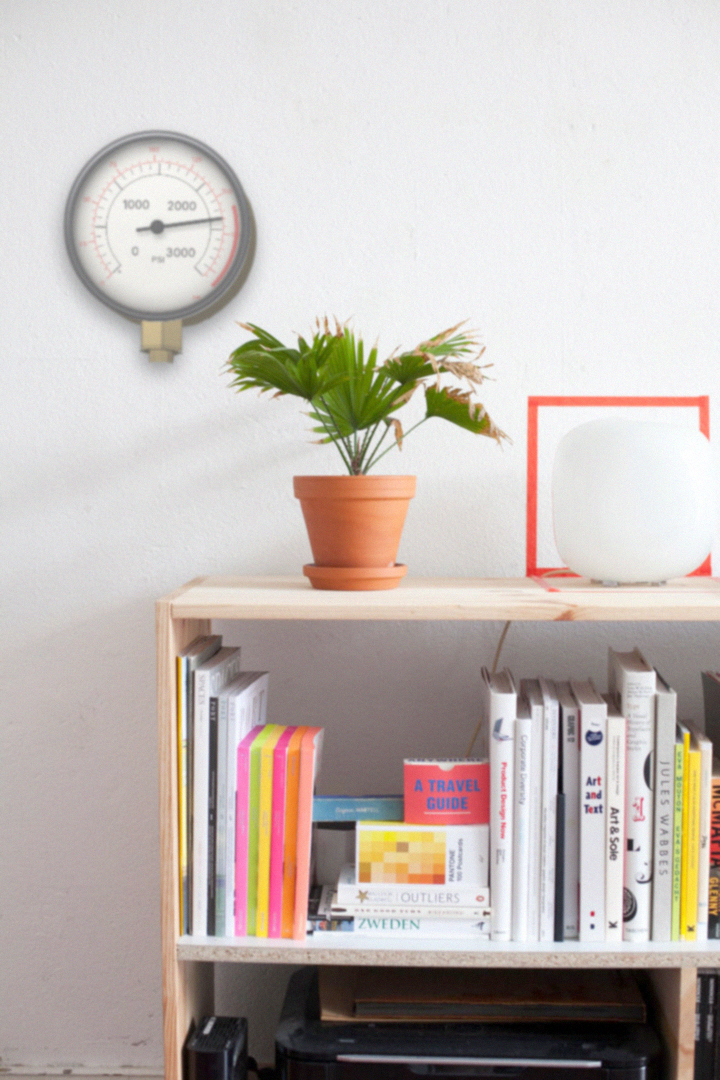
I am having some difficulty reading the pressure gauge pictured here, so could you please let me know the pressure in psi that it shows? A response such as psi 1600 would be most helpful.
psi 2400
